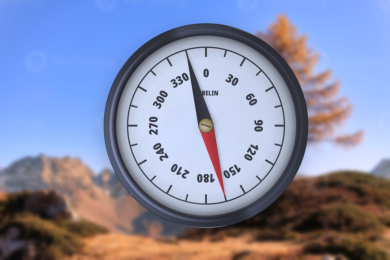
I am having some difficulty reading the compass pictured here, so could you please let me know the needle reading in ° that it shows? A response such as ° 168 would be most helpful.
° 165
